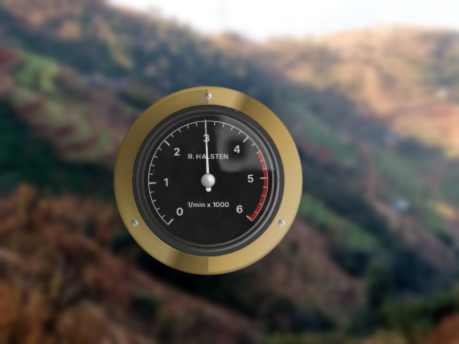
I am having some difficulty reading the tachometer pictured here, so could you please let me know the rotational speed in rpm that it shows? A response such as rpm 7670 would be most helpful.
rpm 3000
